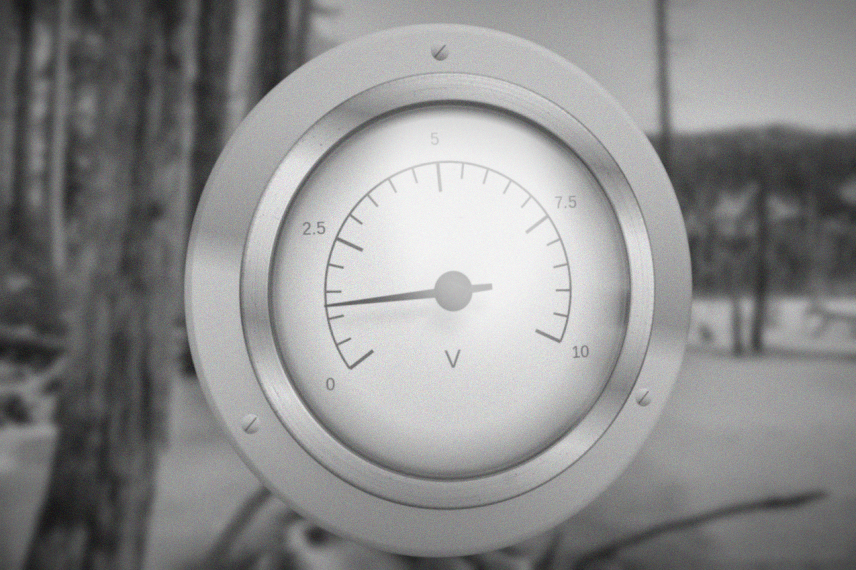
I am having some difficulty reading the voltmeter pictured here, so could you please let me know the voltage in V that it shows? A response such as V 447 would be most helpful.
V 1.25
